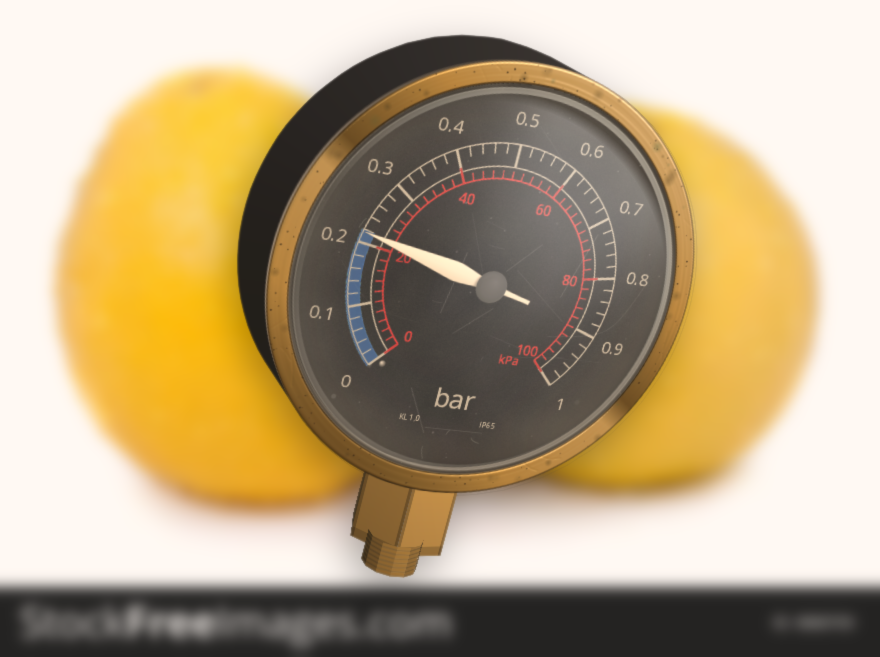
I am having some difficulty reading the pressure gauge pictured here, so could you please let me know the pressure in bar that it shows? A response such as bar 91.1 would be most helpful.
bar 0.22
